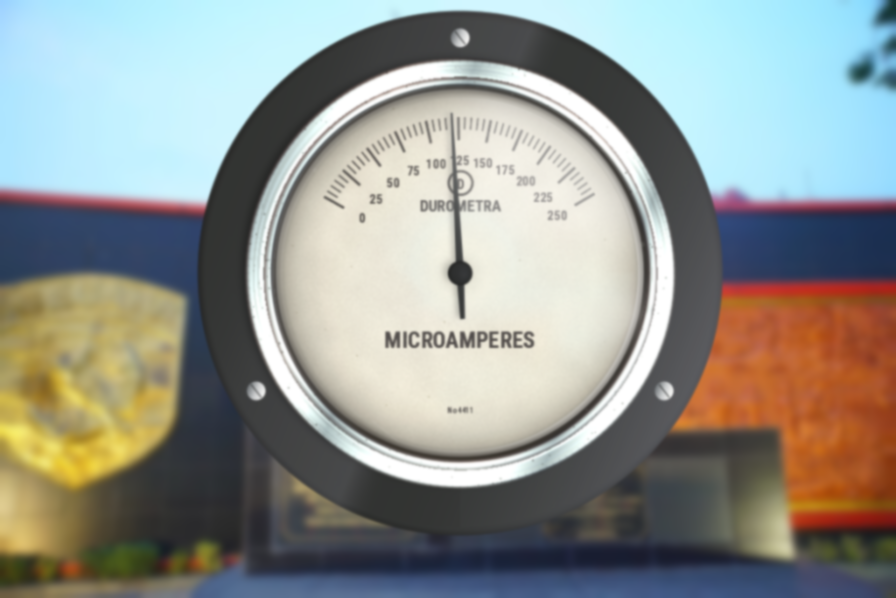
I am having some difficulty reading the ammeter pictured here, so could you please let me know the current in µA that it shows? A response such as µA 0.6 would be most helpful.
µA 120
